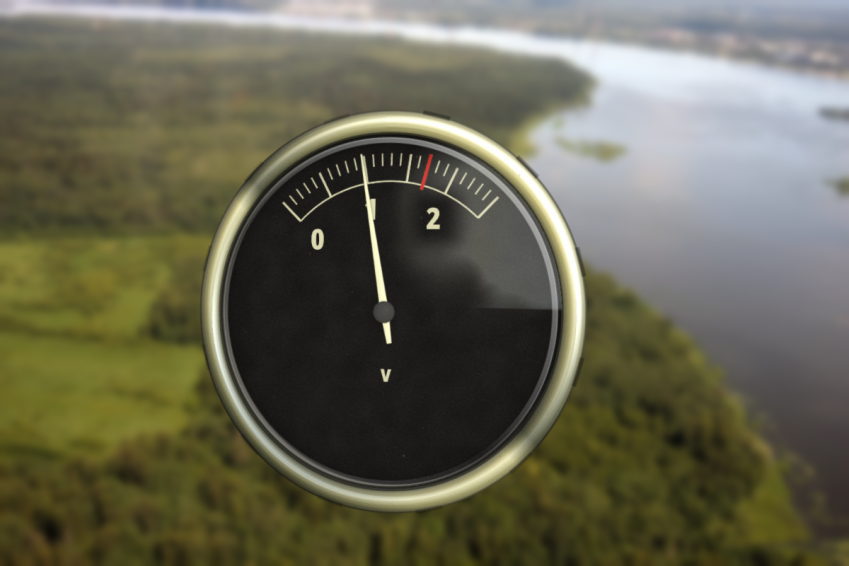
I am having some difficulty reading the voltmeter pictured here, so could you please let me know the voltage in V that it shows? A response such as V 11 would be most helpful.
V 1
